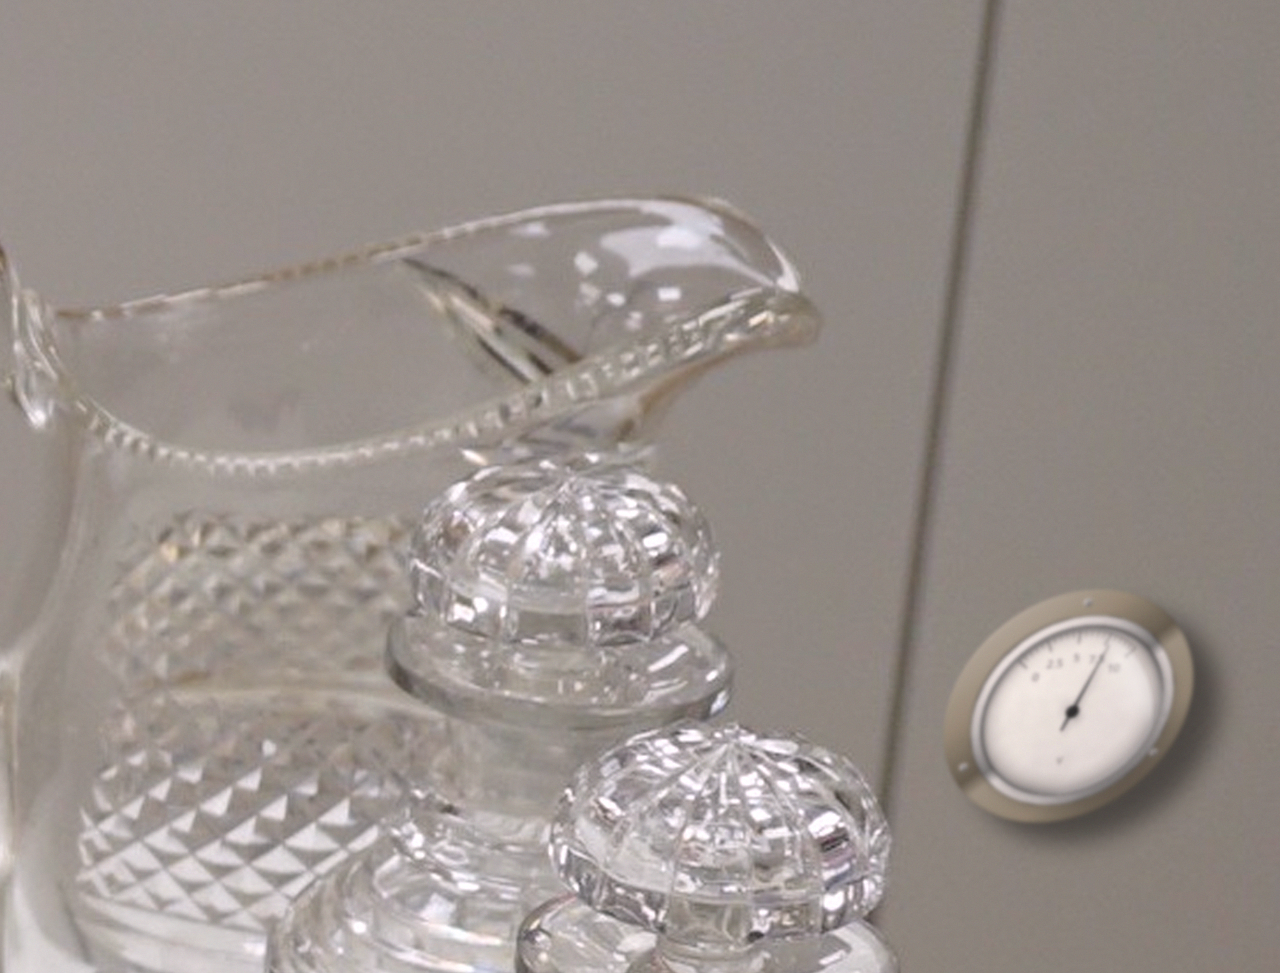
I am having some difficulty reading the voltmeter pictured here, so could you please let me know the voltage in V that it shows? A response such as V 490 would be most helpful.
V 7.5
